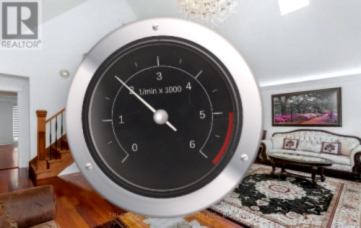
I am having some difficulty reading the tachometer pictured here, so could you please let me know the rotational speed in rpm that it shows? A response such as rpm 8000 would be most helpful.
rpm 2000
